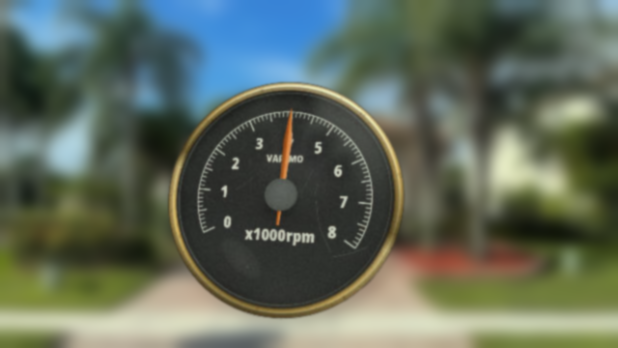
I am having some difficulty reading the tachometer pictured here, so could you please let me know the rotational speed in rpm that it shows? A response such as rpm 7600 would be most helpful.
rpm 4000
